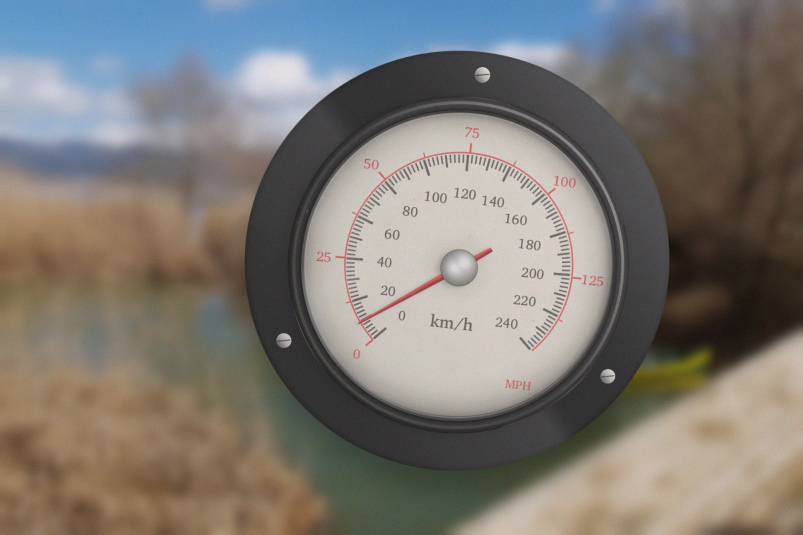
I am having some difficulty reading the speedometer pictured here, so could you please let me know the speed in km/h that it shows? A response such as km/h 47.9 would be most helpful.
km/h 10
